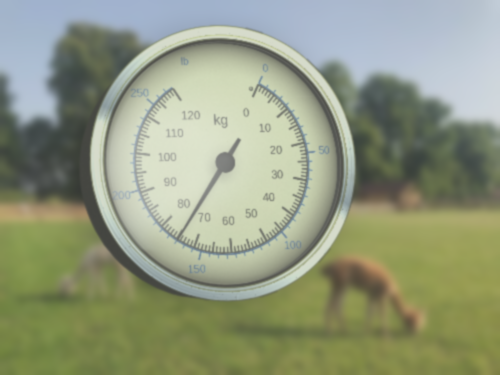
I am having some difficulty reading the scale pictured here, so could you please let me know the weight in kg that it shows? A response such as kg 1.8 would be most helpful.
kg 75
